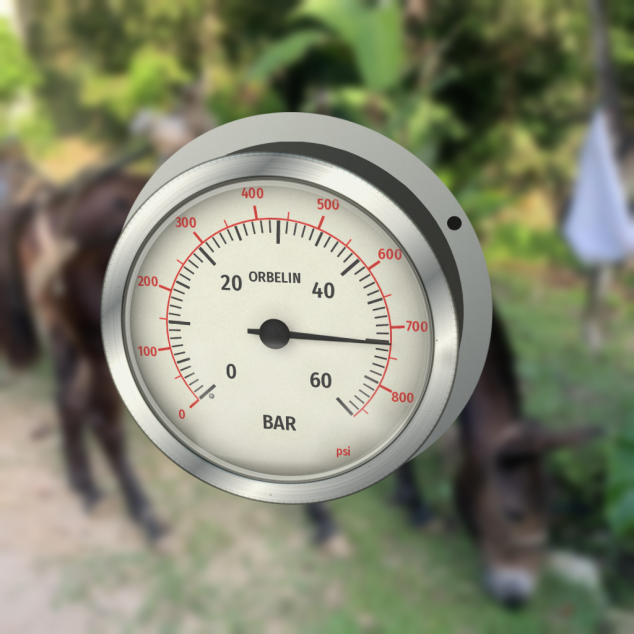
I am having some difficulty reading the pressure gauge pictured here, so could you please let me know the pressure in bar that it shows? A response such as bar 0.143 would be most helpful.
bar 50
